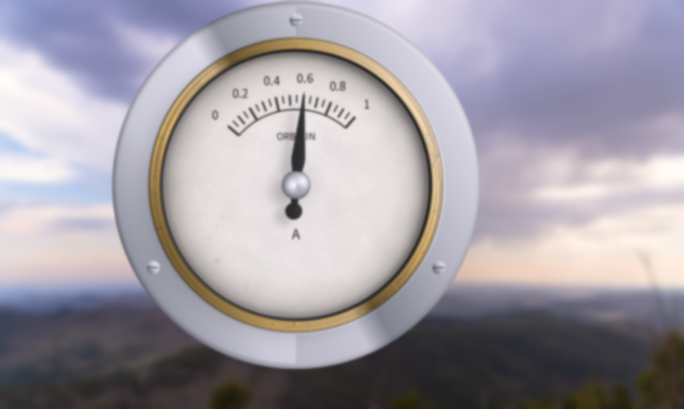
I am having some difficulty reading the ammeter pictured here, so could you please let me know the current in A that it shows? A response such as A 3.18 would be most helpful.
A 0.6
